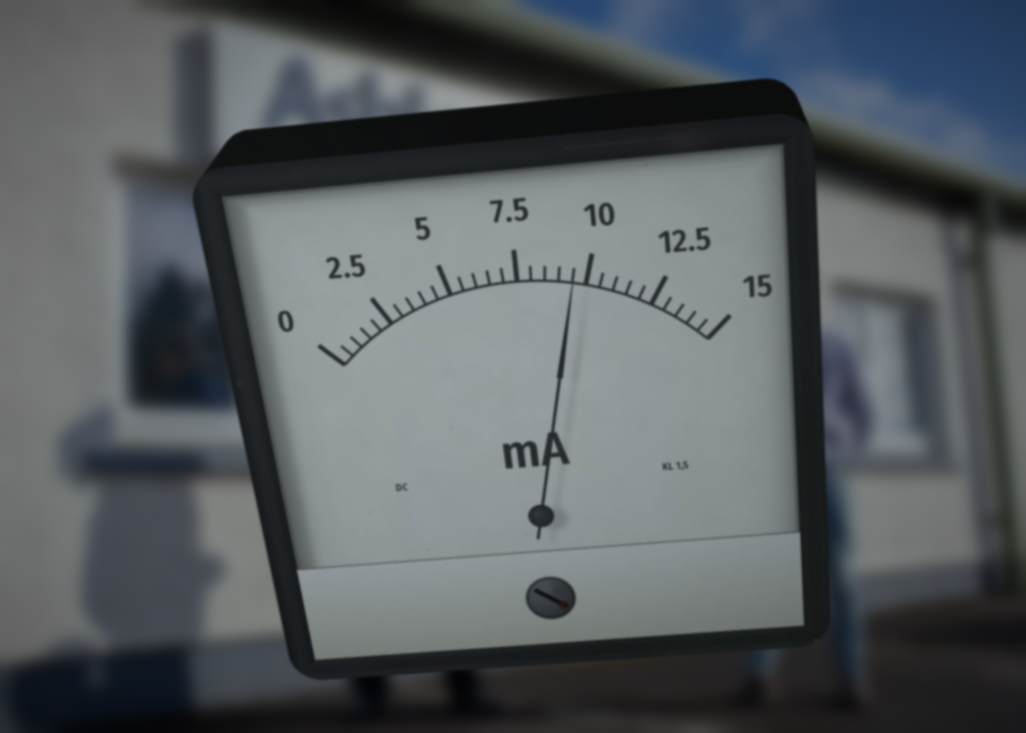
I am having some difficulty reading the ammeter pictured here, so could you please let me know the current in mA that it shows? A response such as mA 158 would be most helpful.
mA 9.5
